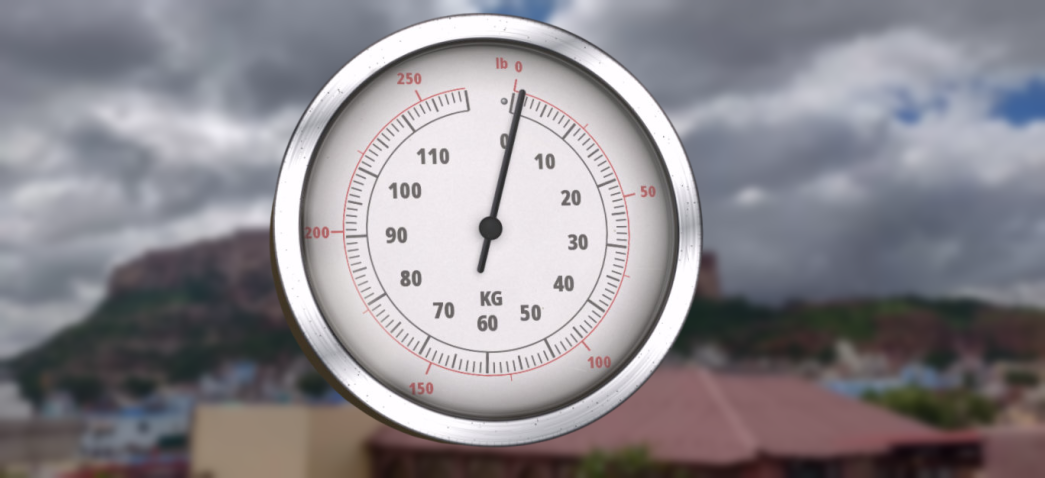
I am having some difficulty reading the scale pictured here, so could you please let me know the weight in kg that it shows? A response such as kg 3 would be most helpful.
kg 1
